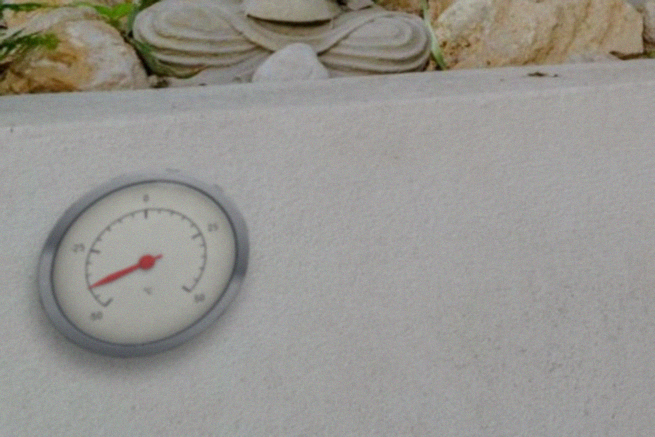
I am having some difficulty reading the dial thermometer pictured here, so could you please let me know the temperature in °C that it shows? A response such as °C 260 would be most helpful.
°C -40
